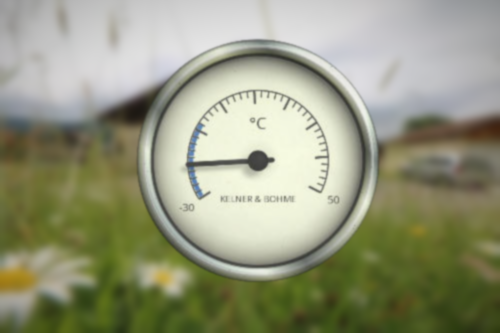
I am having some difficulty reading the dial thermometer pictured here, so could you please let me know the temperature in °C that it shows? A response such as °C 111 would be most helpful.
°C -20
